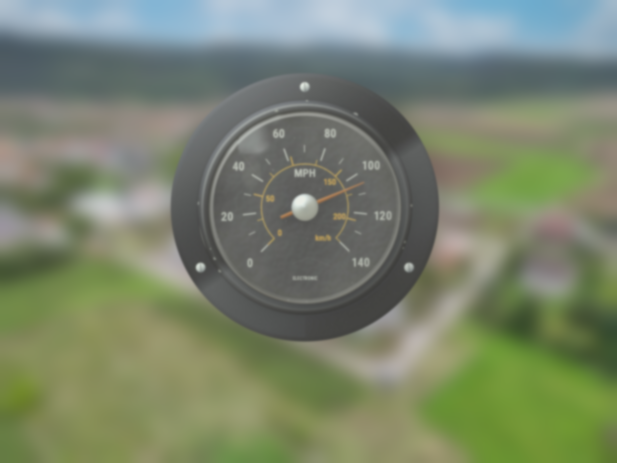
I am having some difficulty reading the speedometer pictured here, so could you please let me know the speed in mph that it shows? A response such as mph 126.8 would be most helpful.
mph 105
